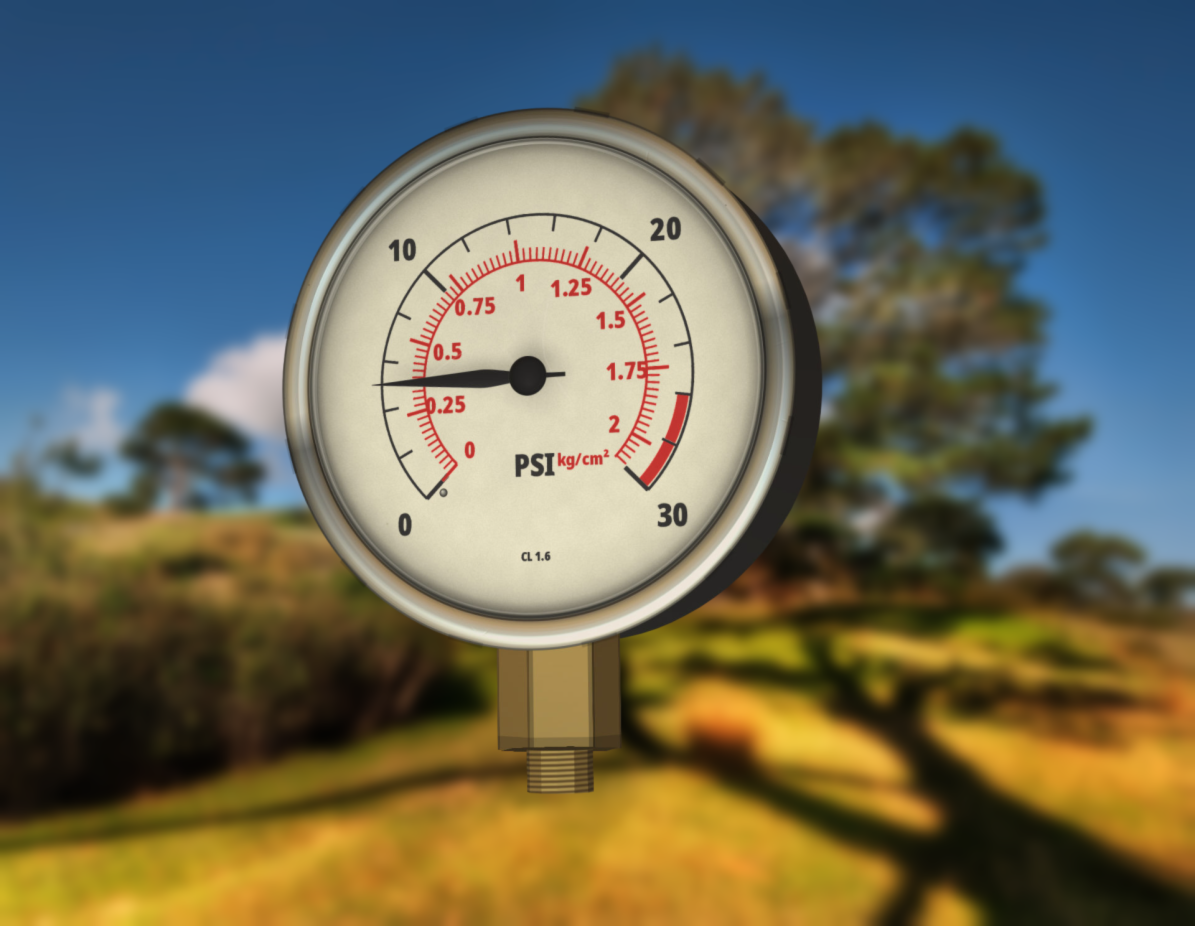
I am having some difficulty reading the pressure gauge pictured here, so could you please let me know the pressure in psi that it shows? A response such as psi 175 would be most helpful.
psi 5
